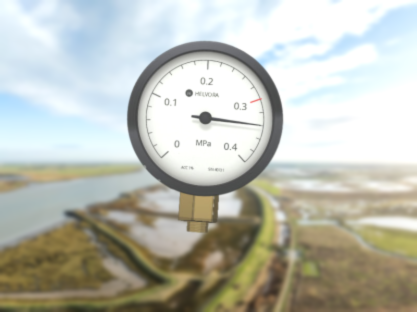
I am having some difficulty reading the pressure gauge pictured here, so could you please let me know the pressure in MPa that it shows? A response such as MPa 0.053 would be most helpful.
MPa 0.34
